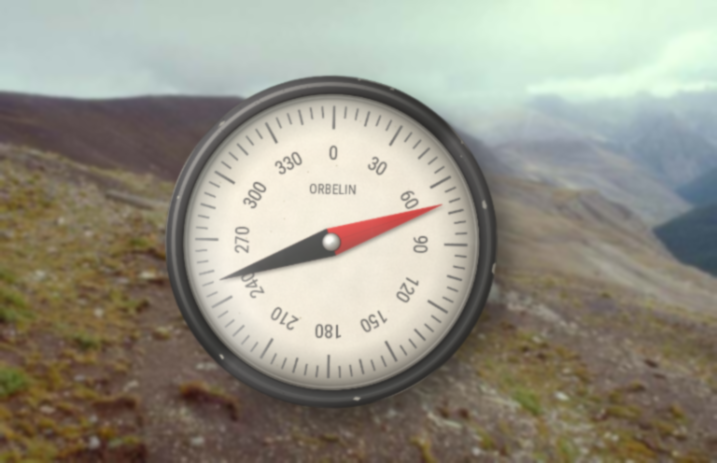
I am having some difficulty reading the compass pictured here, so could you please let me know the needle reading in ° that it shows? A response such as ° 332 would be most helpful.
° 70
